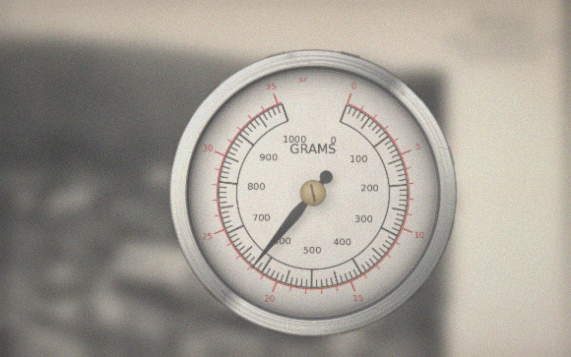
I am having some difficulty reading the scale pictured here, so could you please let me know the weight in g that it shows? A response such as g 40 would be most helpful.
g 620
